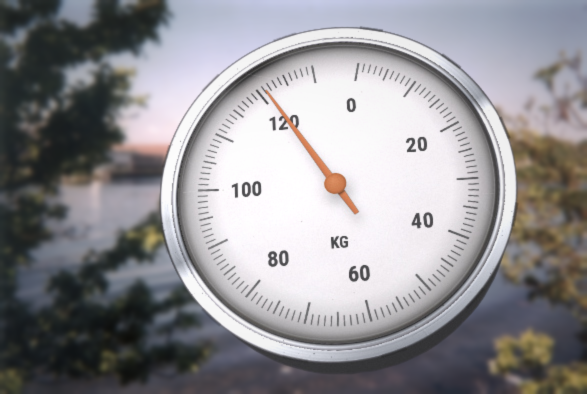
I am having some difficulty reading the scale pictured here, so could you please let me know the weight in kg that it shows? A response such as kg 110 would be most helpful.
kg 121
